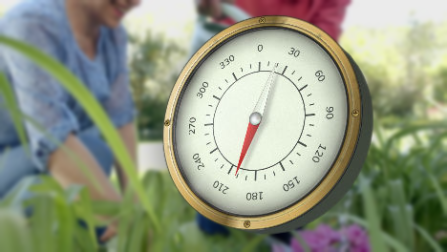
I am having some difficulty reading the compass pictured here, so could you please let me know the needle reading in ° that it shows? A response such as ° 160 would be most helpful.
° 200
